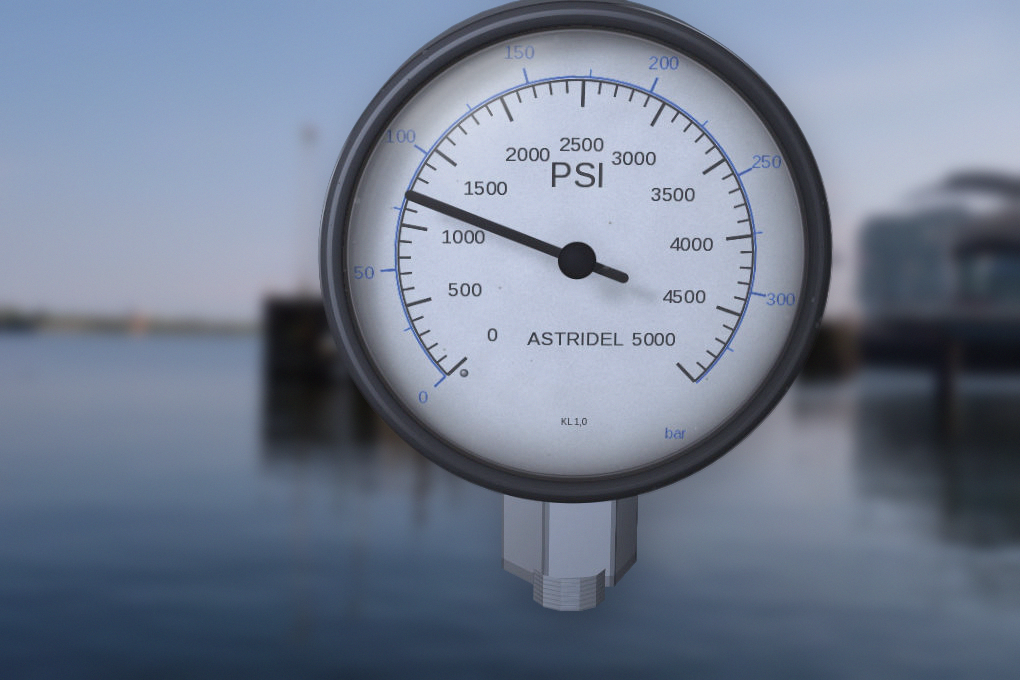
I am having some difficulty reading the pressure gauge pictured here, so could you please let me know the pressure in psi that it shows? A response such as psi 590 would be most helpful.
psi 1200
